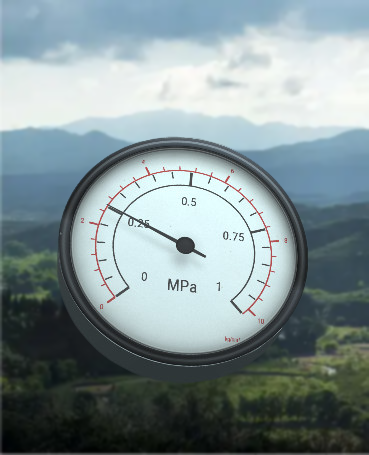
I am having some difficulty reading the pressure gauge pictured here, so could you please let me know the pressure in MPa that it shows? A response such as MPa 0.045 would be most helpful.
MPa 0.25
